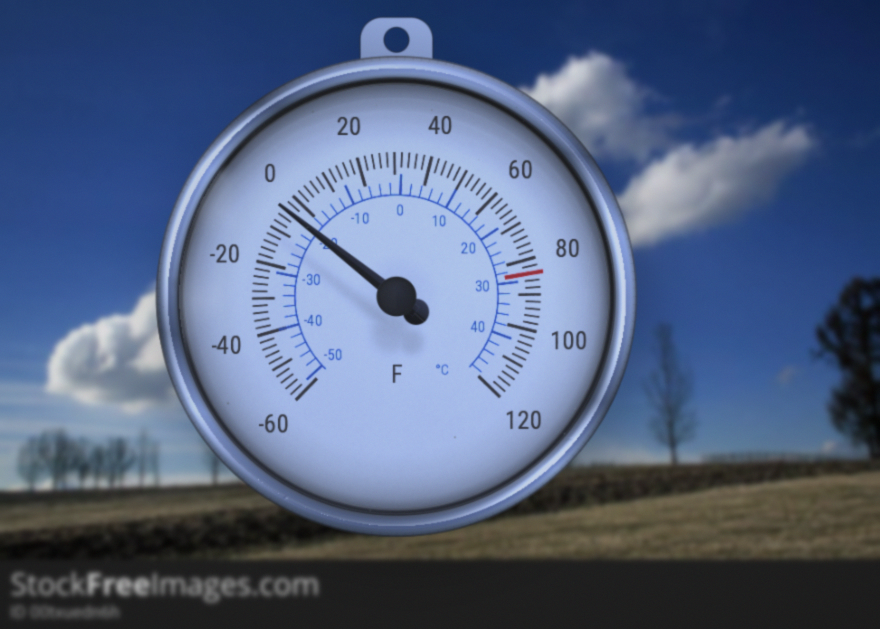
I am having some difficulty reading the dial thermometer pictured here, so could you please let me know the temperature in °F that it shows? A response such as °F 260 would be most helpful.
°F -4
